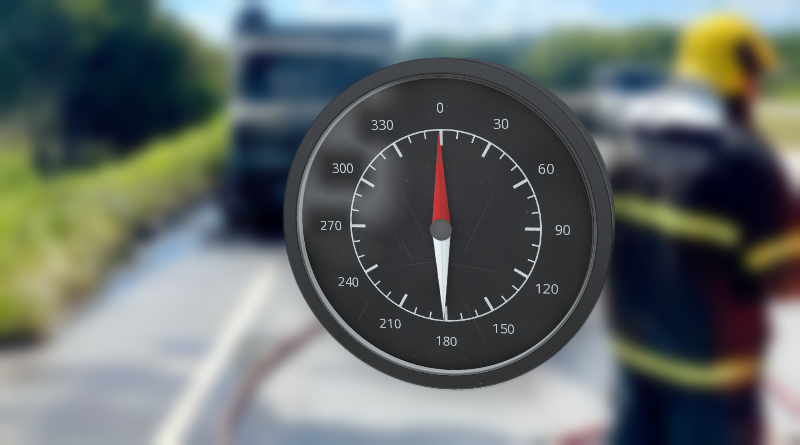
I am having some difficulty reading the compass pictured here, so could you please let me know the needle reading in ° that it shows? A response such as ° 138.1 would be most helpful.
° 0
